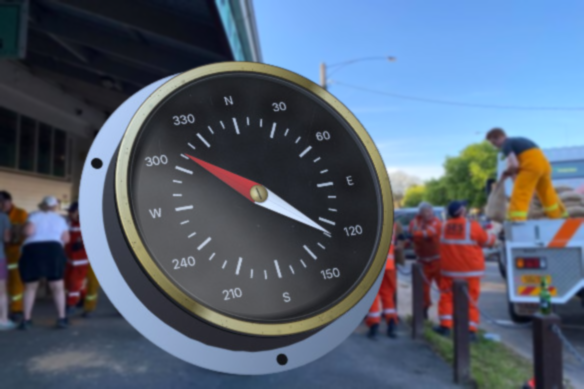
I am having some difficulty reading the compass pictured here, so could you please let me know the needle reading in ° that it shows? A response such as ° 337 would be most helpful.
° 310
